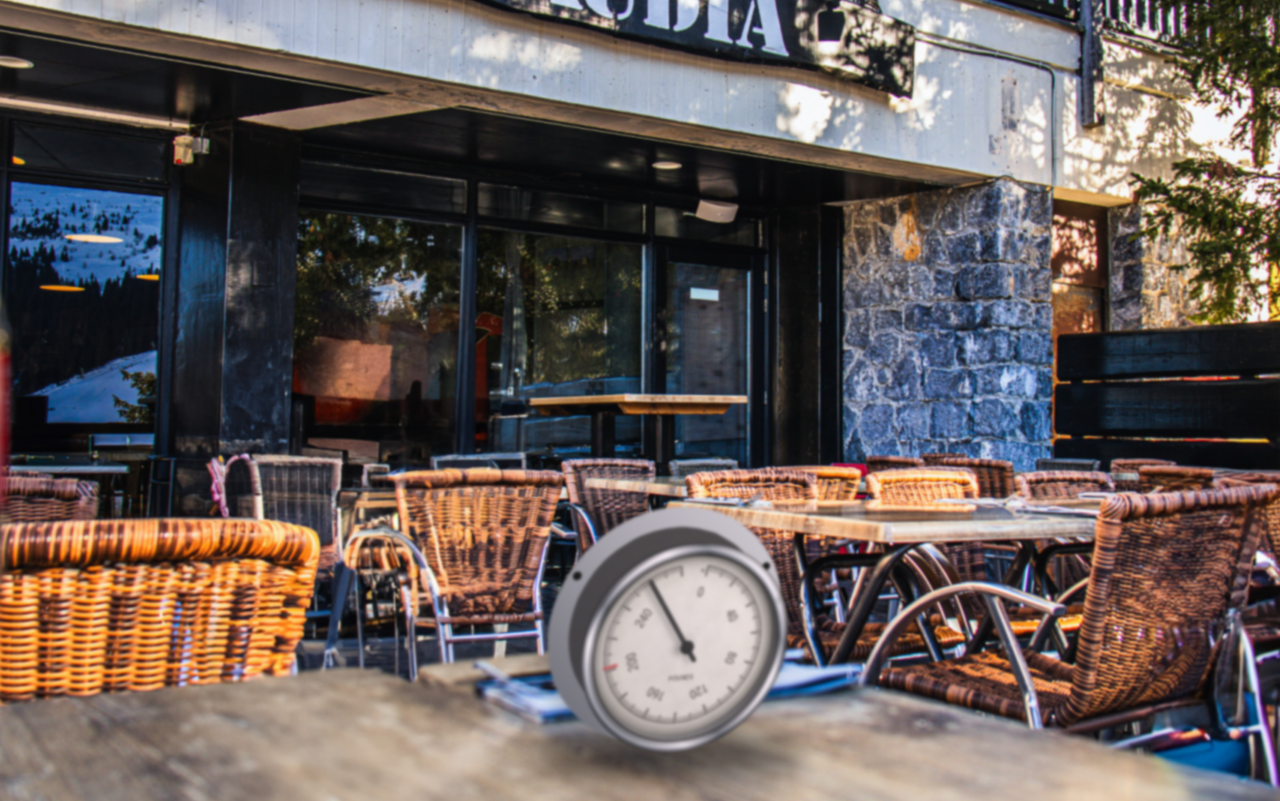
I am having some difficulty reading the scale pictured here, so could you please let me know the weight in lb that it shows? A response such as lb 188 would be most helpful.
lb 260
